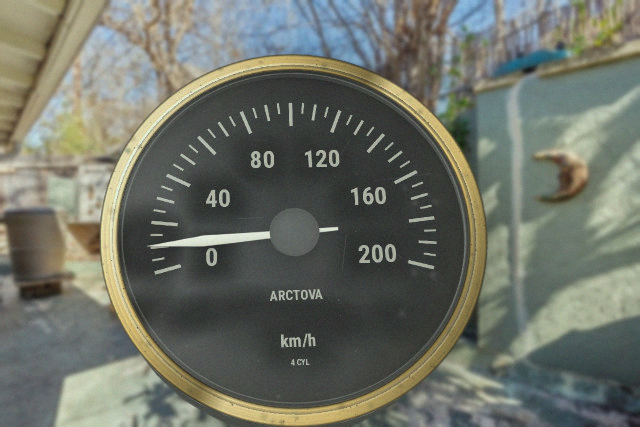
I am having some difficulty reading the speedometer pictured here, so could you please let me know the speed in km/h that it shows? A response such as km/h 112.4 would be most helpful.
km/h 10
